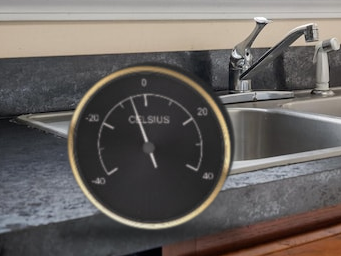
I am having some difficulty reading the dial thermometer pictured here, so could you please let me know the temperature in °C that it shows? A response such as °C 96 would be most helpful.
°C -5
